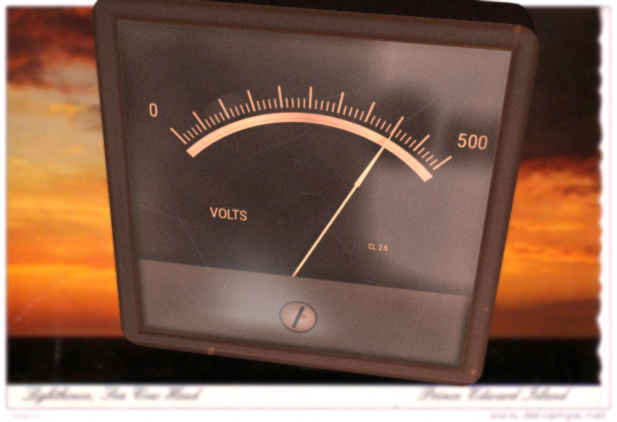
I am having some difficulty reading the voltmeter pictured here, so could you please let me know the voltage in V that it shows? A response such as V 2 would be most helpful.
V 400
